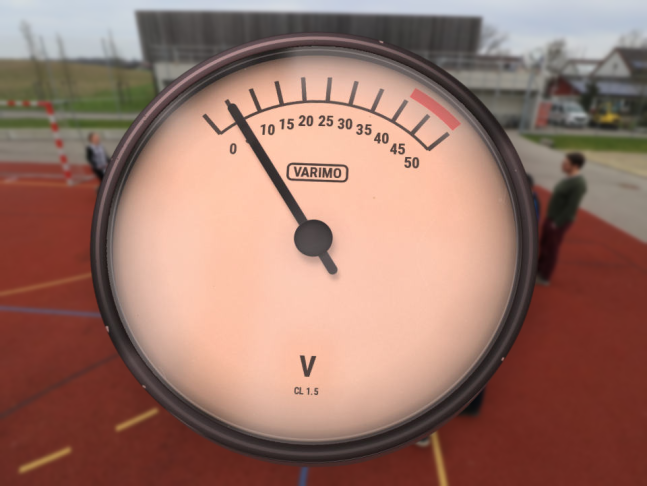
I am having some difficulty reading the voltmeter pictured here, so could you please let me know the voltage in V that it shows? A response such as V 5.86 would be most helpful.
V 5
